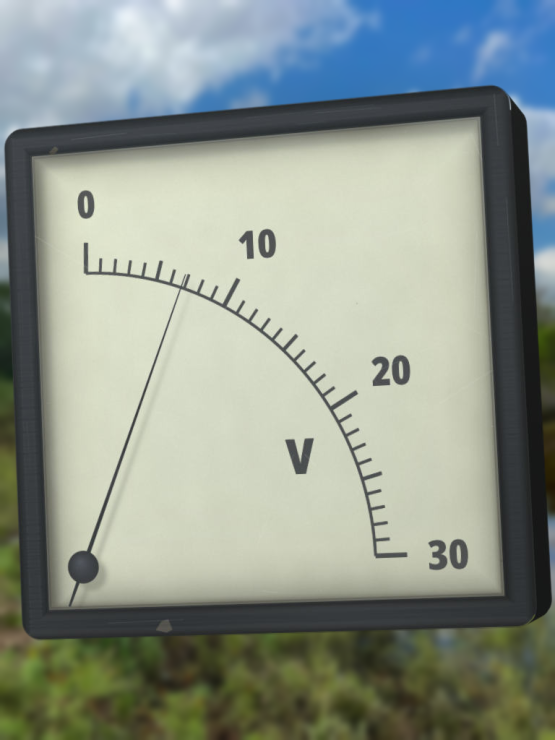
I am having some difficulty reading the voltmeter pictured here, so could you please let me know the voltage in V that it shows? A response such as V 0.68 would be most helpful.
V 7
